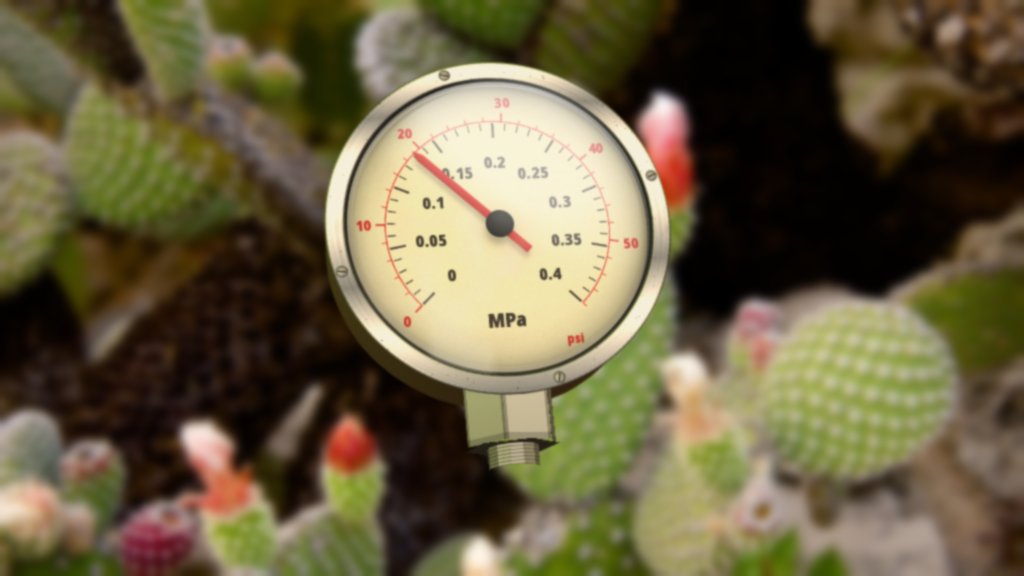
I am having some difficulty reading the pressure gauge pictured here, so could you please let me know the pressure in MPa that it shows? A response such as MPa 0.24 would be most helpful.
MPa 0.13
